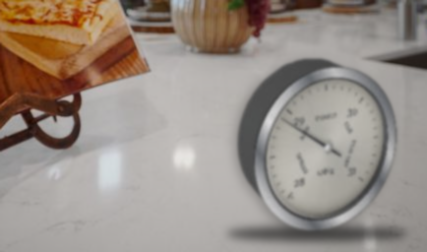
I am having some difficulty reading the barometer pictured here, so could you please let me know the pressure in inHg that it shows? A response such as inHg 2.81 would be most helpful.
inHg 28.9
